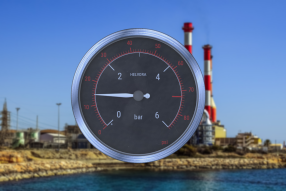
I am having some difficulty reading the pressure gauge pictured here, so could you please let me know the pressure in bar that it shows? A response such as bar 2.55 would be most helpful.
bar 1
